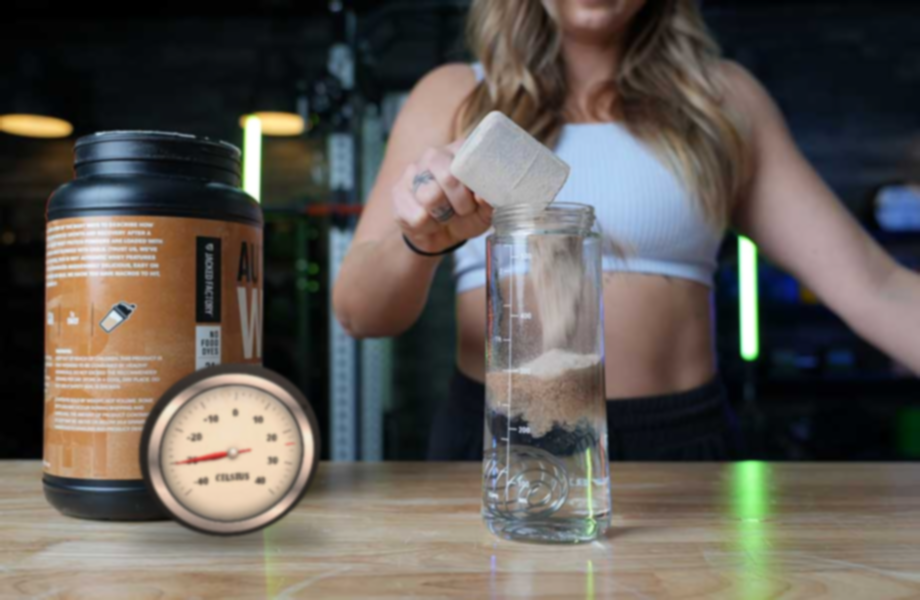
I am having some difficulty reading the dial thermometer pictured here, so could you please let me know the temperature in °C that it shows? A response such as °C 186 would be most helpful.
°C -30
